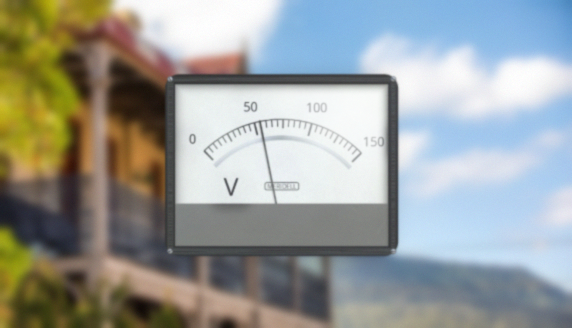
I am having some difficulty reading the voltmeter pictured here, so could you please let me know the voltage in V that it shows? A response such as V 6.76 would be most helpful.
V 55
